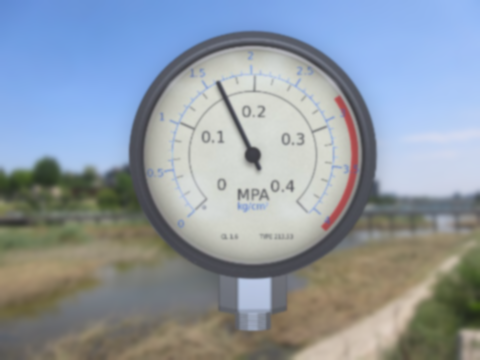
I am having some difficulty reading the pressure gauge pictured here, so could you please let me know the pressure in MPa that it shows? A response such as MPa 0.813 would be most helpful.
MPa 0.16
